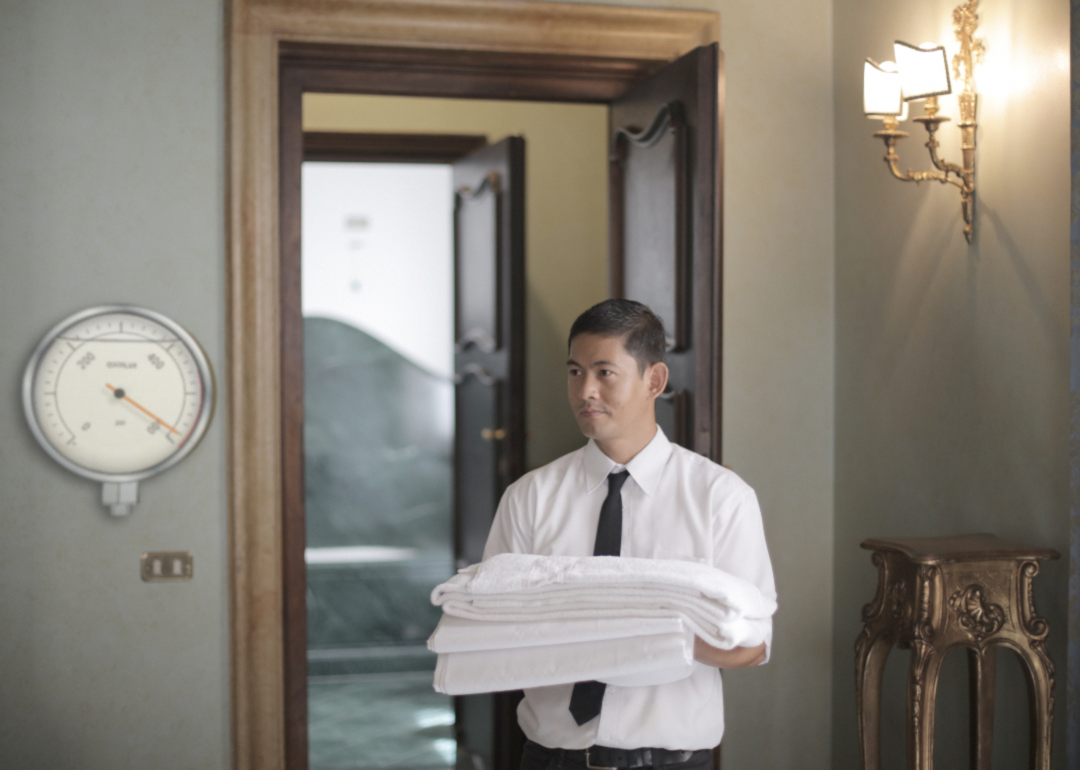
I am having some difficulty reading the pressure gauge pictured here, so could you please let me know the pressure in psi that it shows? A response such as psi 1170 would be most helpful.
psi 580
